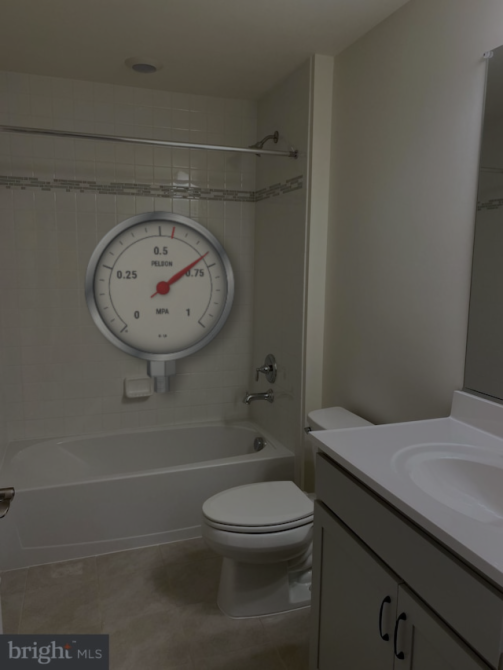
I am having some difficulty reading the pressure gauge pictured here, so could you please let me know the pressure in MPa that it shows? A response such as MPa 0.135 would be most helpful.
MPa 0.7
